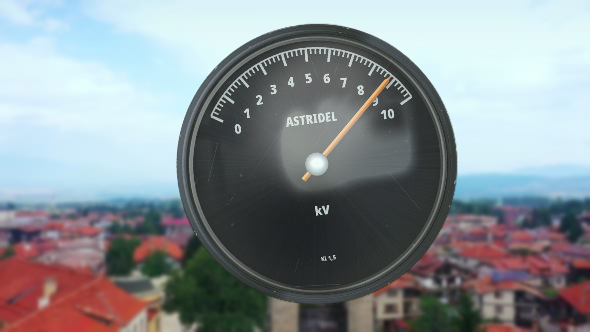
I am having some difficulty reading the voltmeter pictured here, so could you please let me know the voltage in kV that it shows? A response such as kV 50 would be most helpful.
kV 8.8
